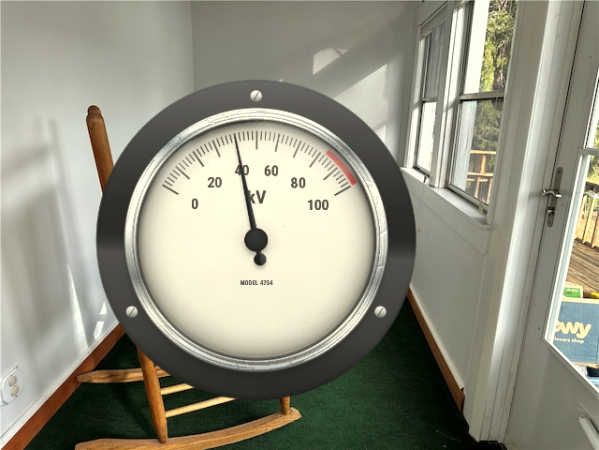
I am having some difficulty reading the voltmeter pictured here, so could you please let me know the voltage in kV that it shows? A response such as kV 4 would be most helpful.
kV 40
